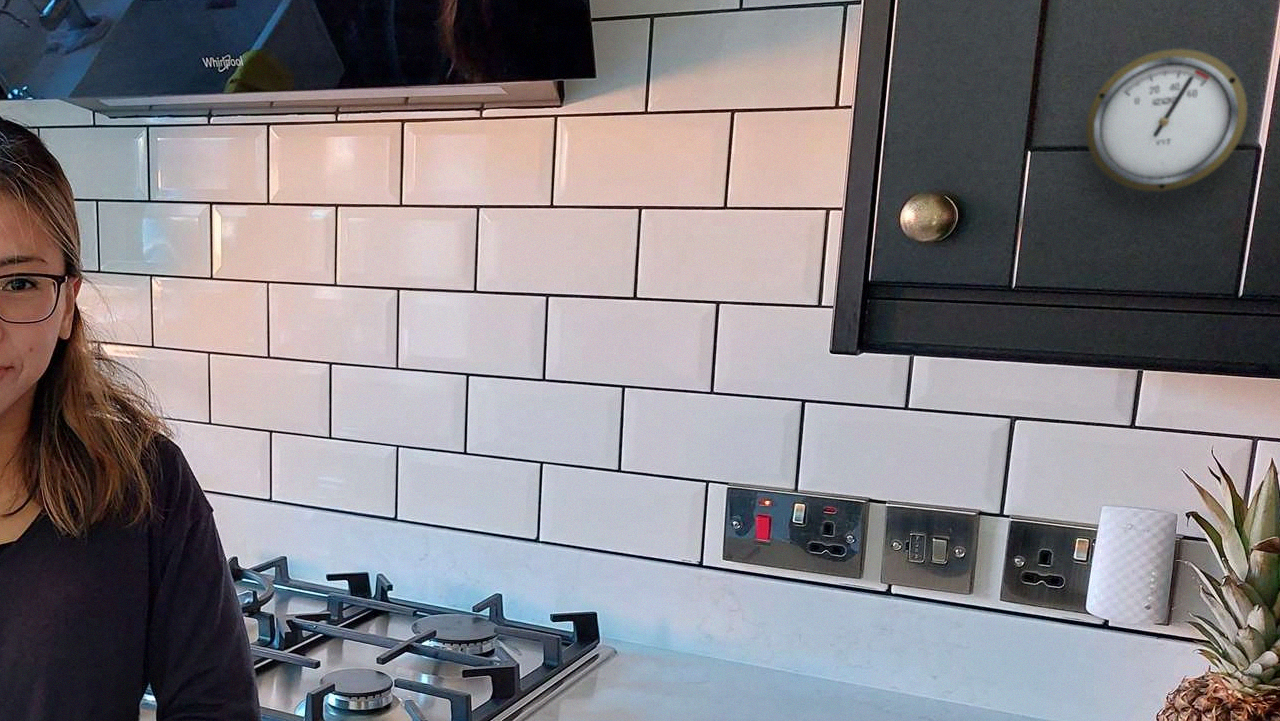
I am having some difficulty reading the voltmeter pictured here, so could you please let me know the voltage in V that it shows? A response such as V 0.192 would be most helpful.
V 50
